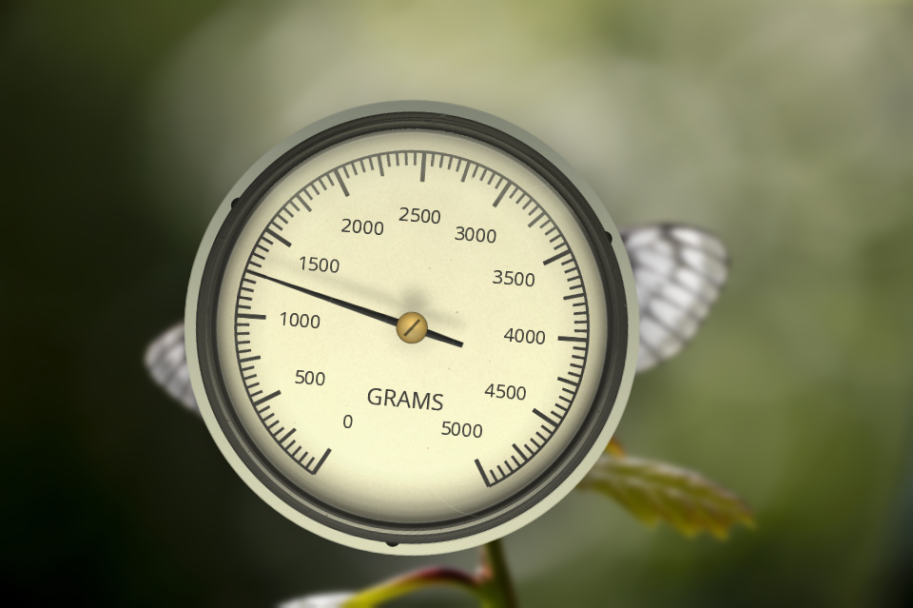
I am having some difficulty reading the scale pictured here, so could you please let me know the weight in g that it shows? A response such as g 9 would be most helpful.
g 1250
